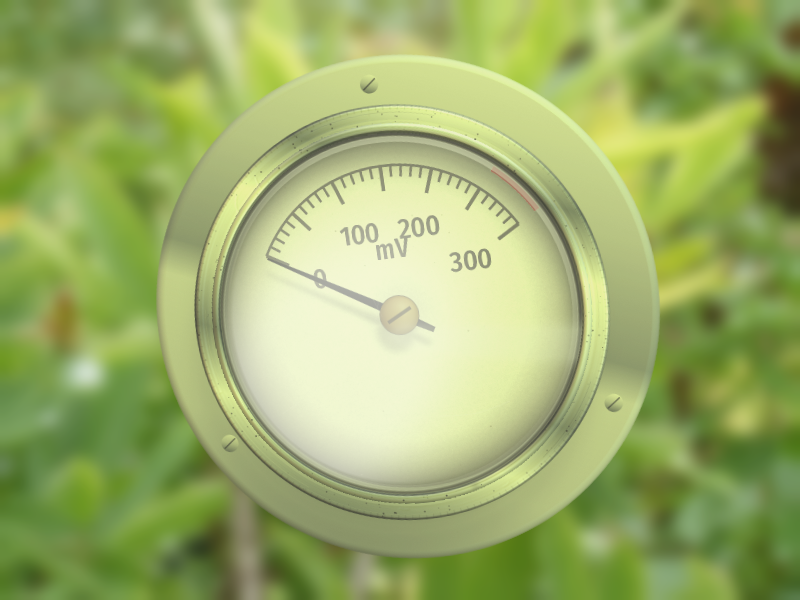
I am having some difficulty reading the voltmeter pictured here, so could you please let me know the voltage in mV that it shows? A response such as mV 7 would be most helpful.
mV 0
